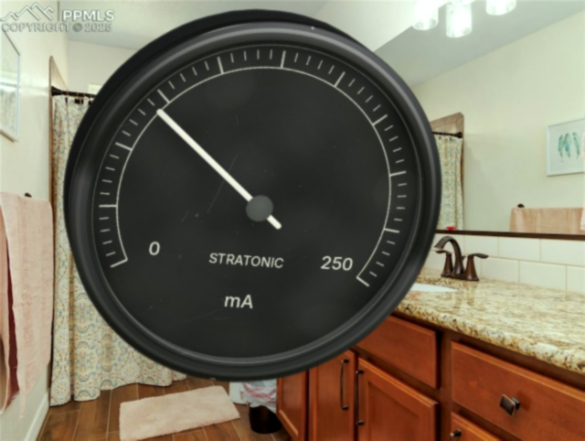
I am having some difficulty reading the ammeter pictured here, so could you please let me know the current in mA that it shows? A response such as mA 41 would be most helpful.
mA 70
